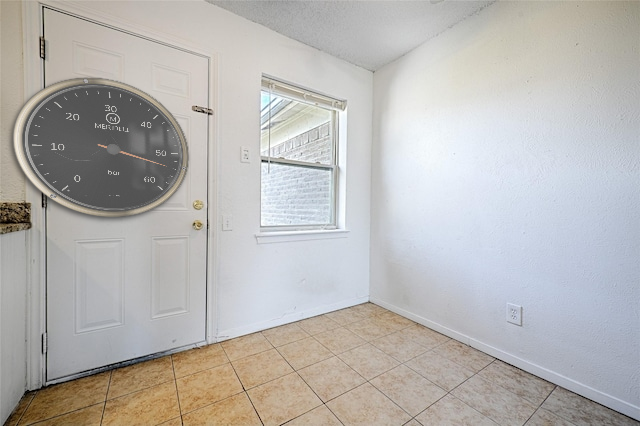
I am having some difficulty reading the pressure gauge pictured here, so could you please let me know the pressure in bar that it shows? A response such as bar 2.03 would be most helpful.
bar 54
